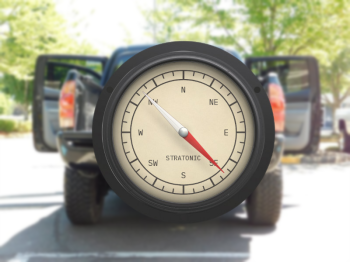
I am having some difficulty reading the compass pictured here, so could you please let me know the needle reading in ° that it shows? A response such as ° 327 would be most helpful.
° 135
